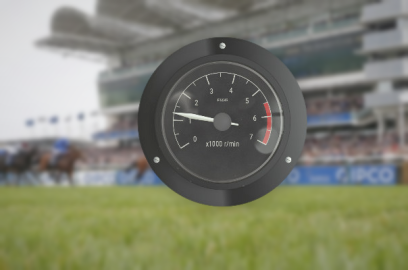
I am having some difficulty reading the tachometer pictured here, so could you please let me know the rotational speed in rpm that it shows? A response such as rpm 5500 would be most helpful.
rpm 1250
